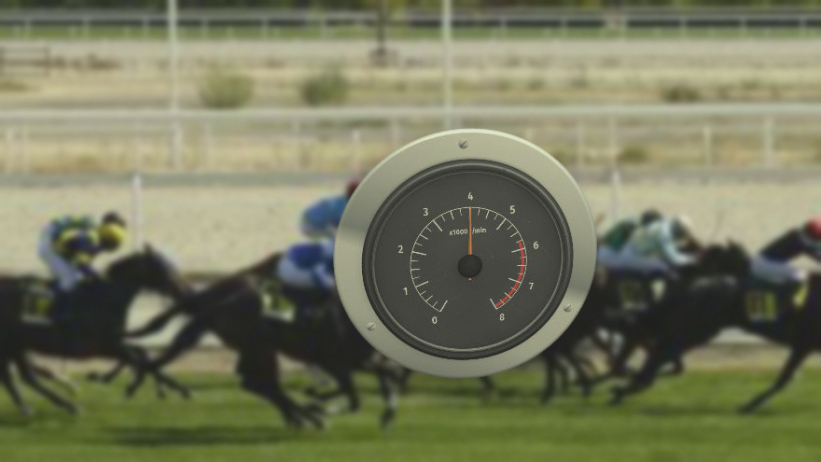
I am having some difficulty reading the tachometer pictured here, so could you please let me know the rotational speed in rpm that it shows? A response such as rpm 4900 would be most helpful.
rpm 4000
